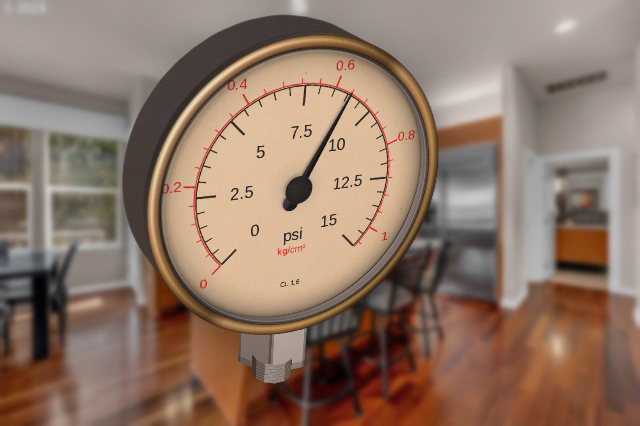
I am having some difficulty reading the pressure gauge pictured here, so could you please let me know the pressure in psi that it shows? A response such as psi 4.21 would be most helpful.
psi 9
